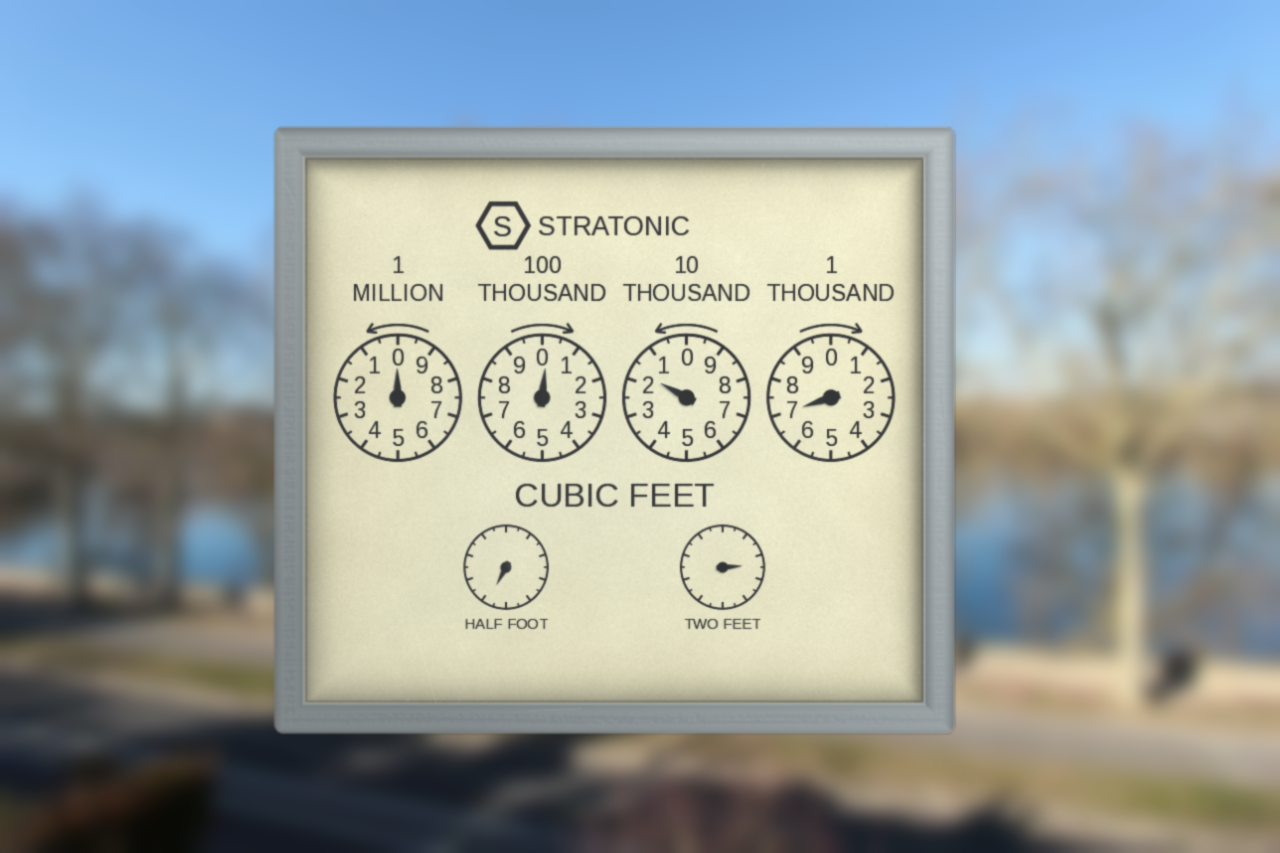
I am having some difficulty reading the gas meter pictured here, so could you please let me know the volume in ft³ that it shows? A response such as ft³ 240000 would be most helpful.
ft³ 1700
